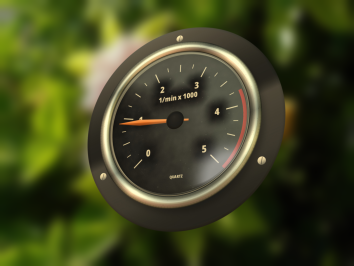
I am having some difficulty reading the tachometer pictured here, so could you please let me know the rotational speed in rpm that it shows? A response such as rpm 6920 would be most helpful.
rpm 875
